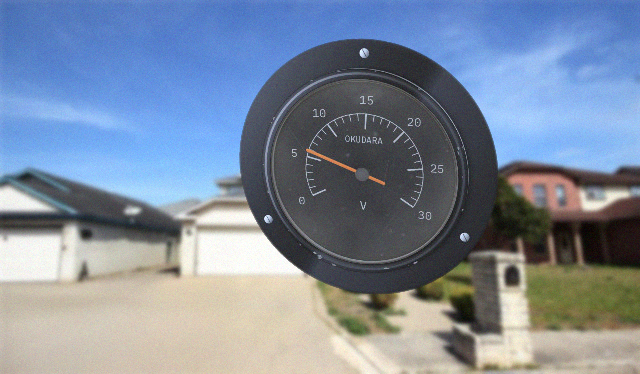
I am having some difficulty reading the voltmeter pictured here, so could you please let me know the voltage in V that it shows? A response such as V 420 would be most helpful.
V 6
